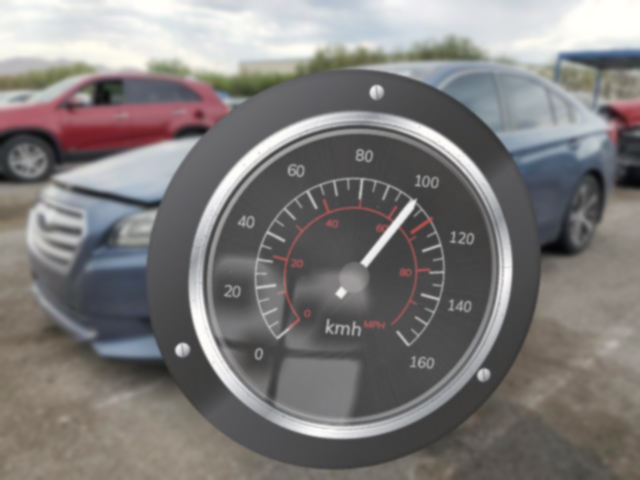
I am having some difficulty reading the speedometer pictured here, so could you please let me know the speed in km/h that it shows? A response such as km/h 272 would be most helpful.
km/h 100
